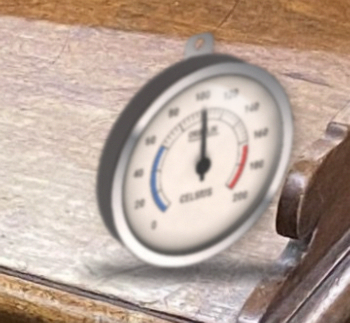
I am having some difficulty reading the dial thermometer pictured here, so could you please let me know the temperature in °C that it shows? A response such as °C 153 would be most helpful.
°C 100
